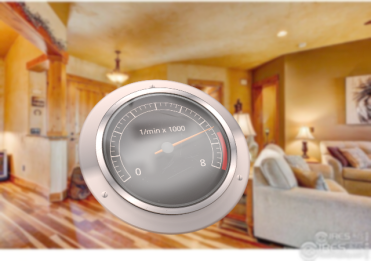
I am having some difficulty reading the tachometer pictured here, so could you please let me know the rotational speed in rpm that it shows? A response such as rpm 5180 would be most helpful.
rpm 6400
